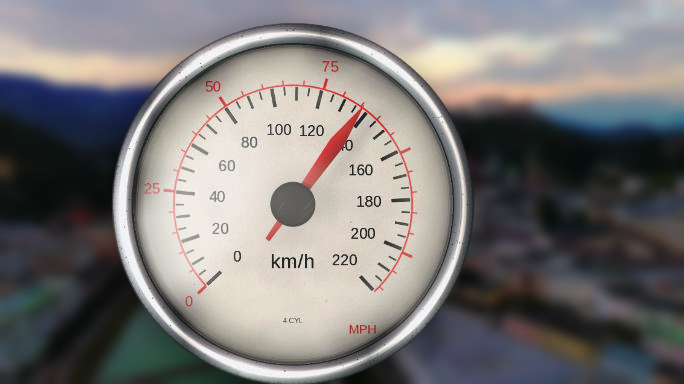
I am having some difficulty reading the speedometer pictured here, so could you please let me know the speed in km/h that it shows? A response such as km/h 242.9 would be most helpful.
km/h 137.5
